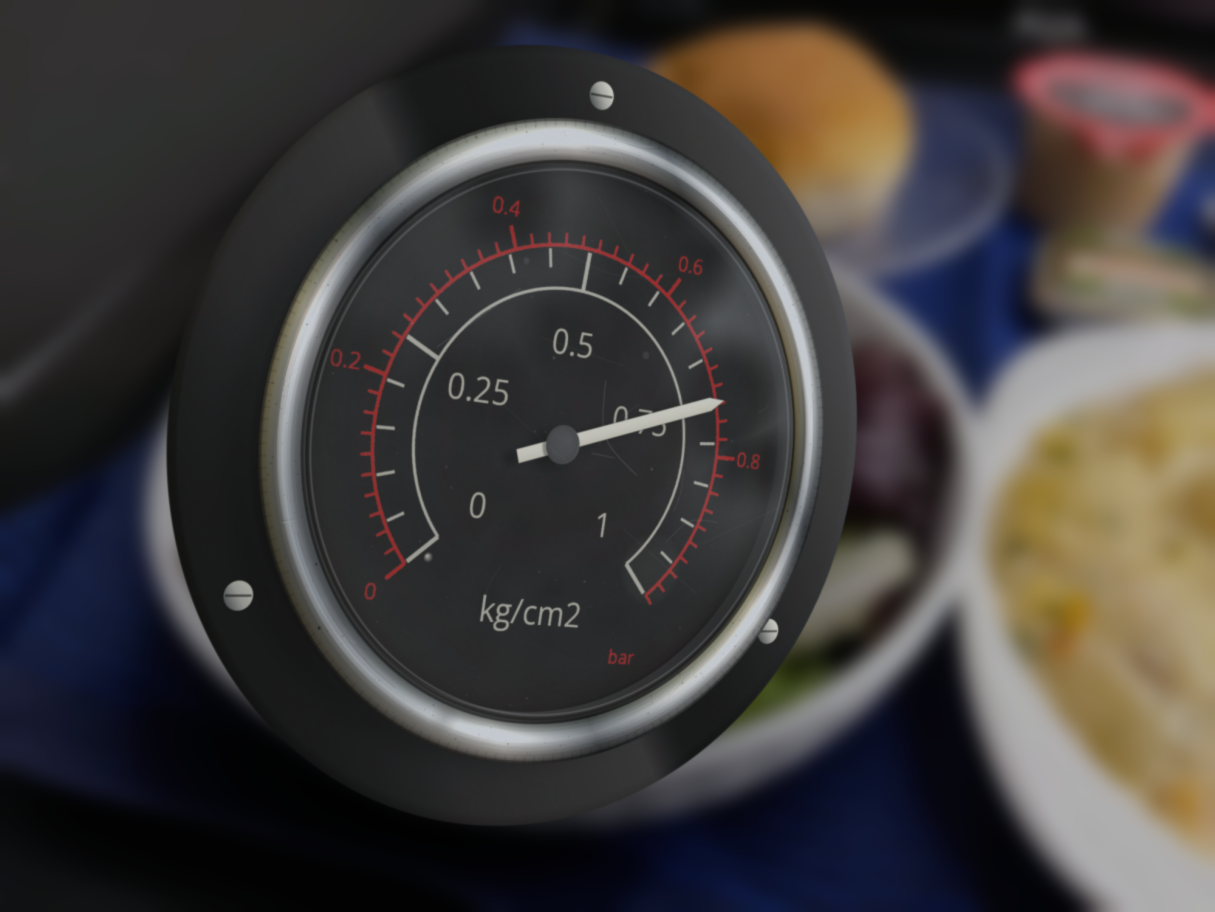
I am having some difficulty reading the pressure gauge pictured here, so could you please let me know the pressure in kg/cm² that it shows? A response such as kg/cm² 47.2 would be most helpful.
kg/cm² 0.75
